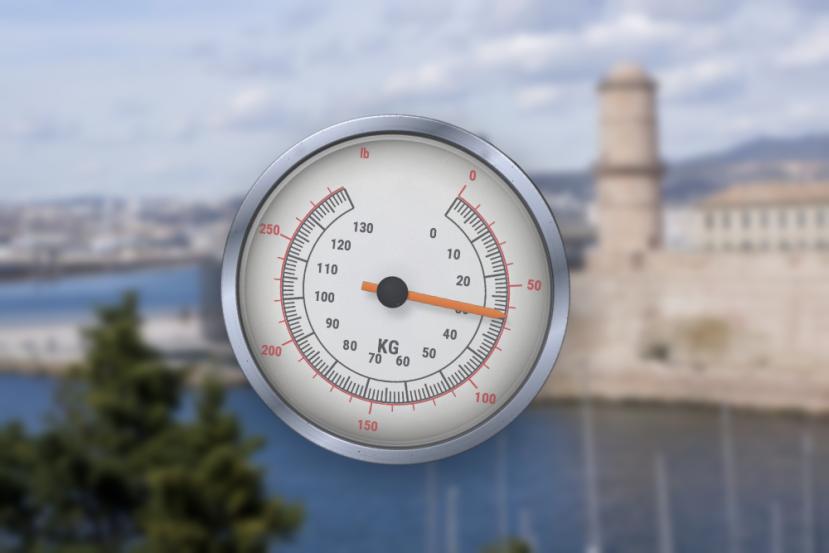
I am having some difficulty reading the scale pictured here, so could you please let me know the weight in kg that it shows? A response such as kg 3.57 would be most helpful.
kg 29
